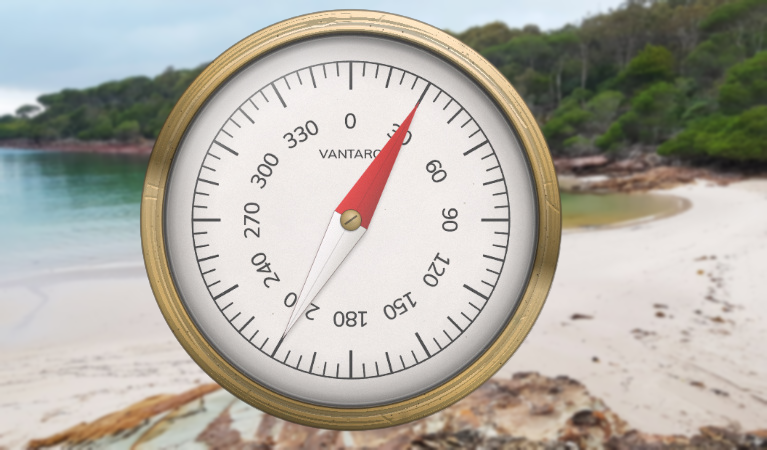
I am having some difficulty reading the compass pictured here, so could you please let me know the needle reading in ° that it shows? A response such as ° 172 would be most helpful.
° 30
